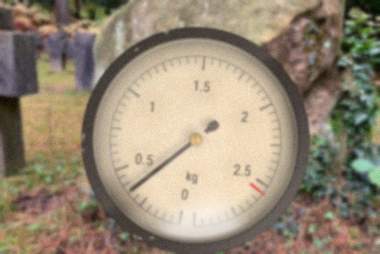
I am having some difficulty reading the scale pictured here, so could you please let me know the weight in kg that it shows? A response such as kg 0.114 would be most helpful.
kg 0.35
